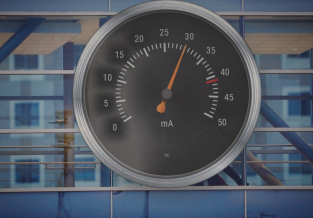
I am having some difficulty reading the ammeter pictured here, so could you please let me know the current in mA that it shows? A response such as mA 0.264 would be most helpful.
mA 30
